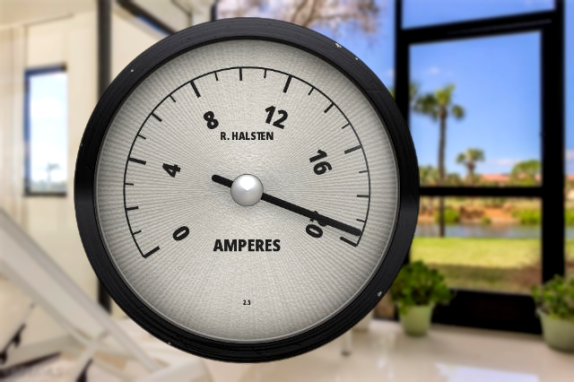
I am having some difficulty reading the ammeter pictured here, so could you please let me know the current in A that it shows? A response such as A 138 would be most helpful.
A 19.5
